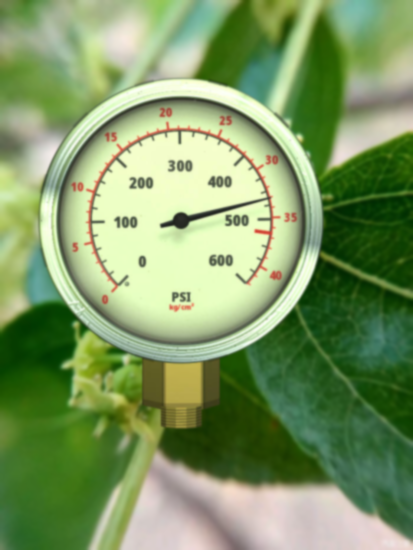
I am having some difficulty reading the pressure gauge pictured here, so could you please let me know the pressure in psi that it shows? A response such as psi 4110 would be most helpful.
psi 470
